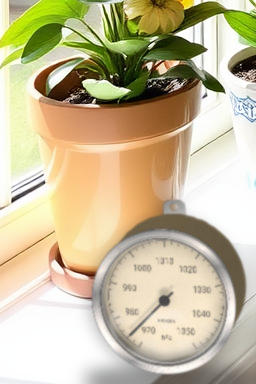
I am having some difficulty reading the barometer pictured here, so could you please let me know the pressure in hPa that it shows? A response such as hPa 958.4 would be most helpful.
hPa 974
